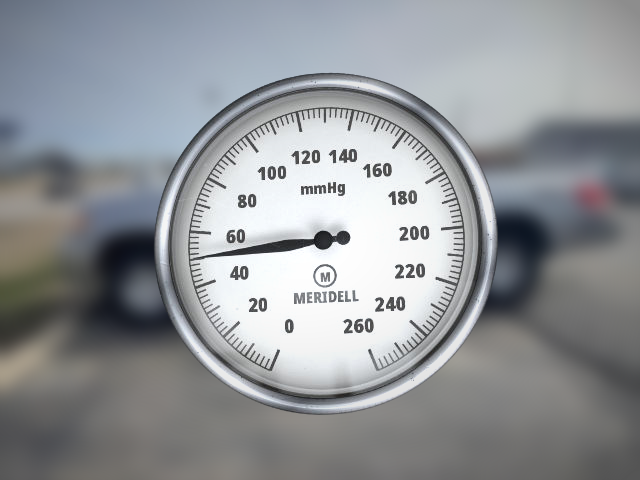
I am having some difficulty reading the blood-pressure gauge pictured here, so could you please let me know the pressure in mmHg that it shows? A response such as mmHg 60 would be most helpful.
mmHg 50
